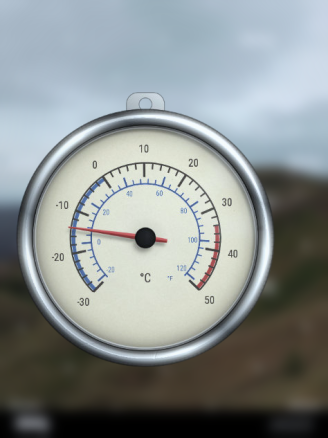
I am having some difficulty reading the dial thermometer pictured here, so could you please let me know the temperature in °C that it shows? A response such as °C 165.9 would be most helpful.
°C -14
